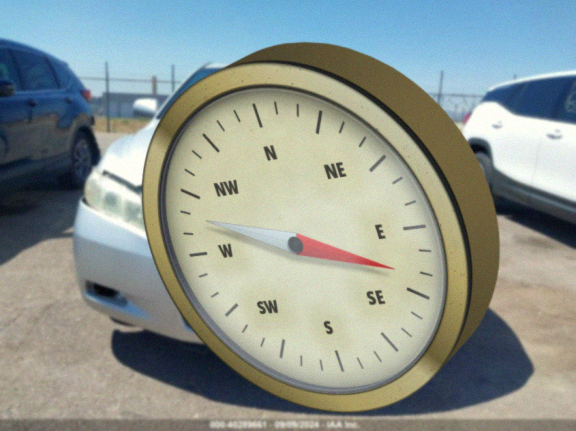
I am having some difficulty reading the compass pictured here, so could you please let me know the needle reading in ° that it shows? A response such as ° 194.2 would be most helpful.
° 110
